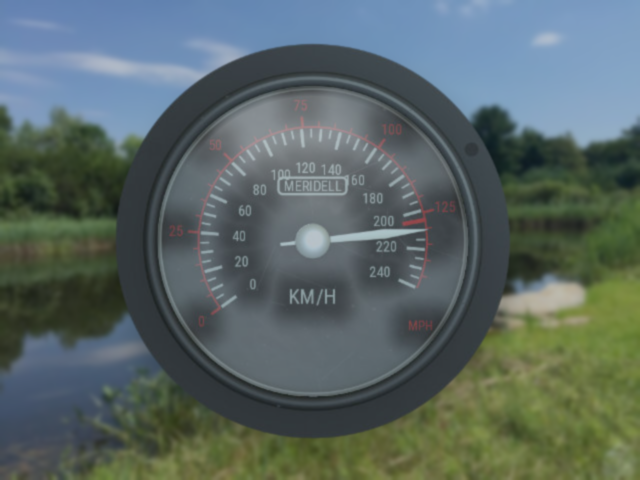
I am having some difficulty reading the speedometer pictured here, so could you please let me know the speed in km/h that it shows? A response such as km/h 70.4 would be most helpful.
km/h 210
